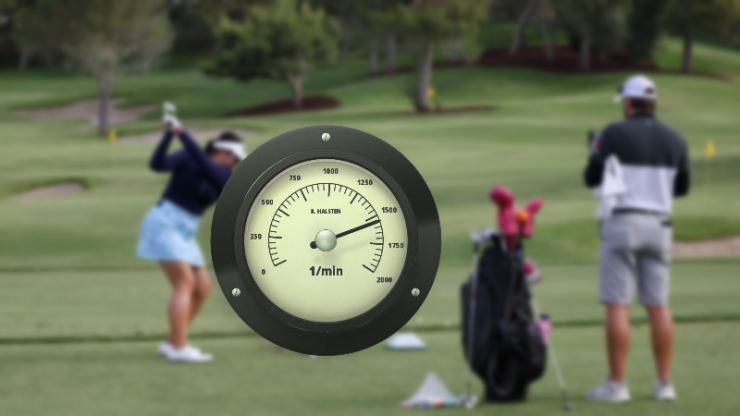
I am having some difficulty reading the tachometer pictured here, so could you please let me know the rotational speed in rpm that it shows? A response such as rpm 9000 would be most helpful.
rpm 1550
